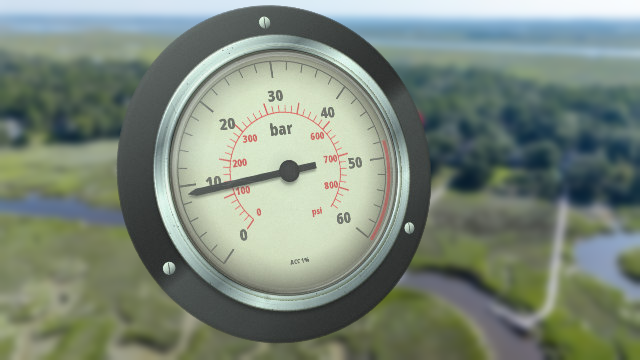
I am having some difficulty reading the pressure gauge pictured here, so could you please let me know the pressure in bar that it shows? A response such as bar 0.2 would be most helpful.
bar 9
